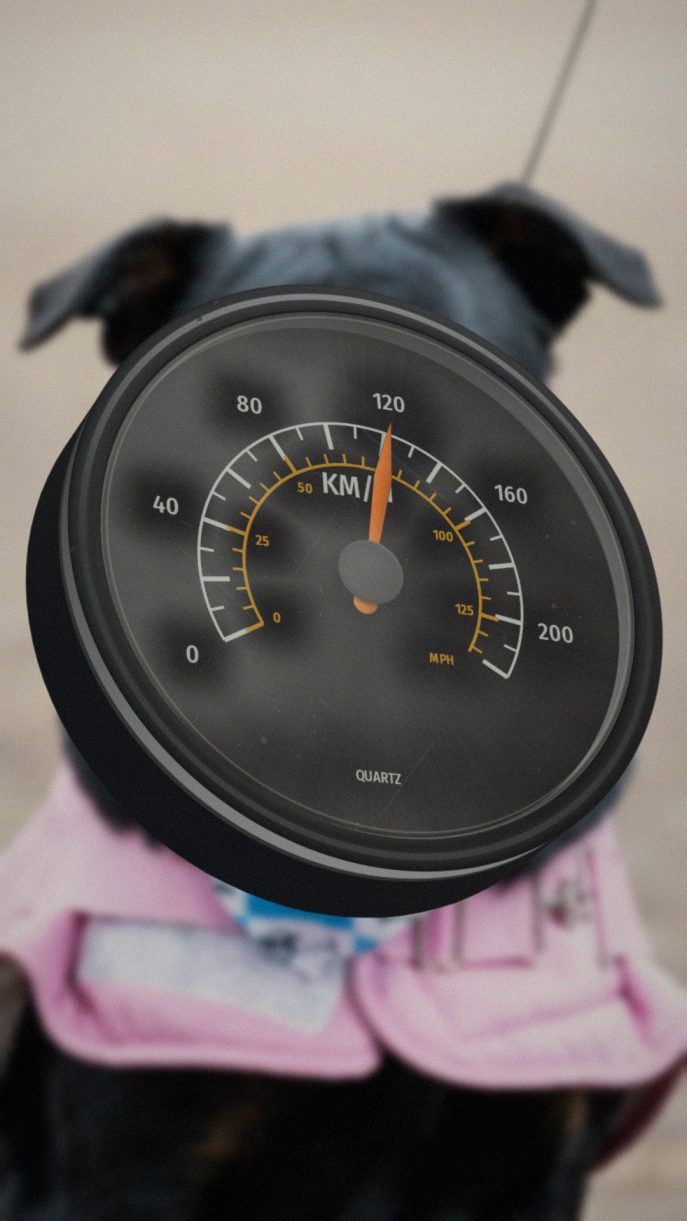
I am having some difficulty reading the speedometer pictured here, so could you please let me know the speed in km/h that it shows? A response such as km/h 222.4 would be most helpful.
km/h 120
